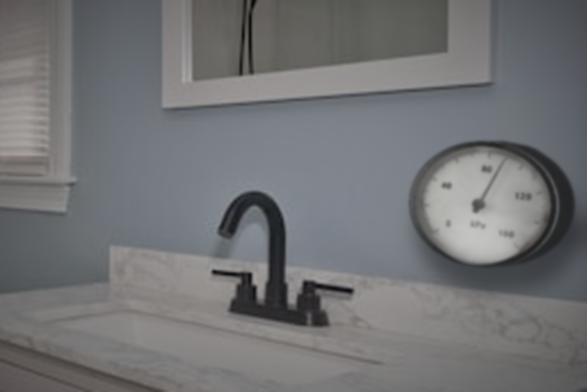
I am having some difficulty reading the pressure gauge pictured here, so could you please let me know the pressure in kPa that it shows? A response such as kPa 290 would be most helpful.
kPa 90
